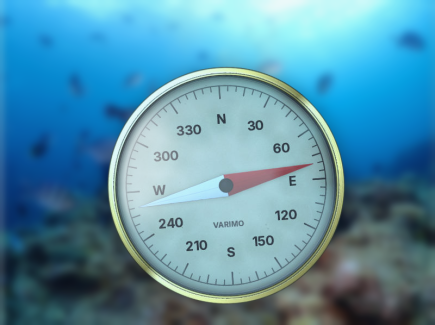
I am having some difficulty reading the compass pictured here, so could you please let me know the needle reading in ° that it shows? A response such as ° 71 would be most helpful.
° 80
